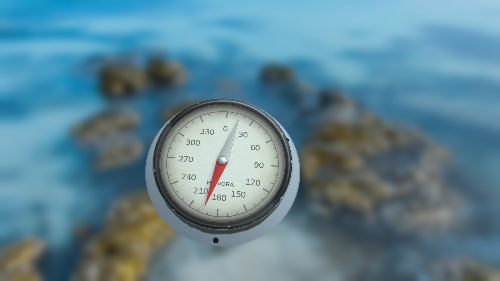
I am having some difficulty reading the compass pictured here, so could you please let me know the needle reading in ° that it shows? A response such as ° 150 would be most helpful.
° 195
